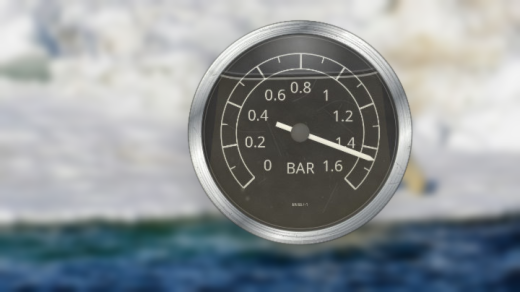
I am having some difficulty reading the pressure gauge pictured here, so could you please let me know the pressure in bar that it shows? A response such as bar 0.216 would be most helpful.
bar 1.45
